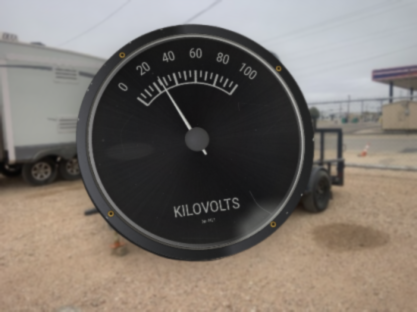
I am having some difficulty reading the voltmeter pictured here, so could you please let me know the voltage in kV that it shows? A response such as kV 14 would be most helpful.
kV 25
